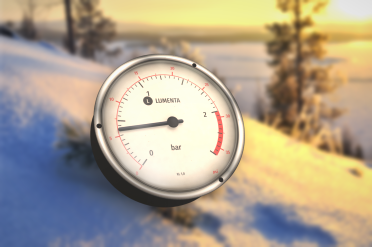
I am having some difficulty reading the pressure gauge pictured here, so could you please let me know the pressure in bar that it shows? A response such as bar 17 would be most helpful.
bar 0.4
